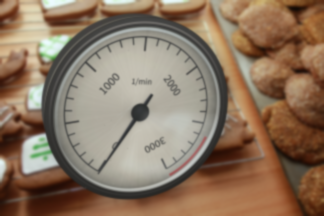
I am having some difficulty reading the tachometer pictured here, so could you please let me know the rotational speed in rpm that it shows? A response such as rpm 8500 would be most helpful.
rpm 0
